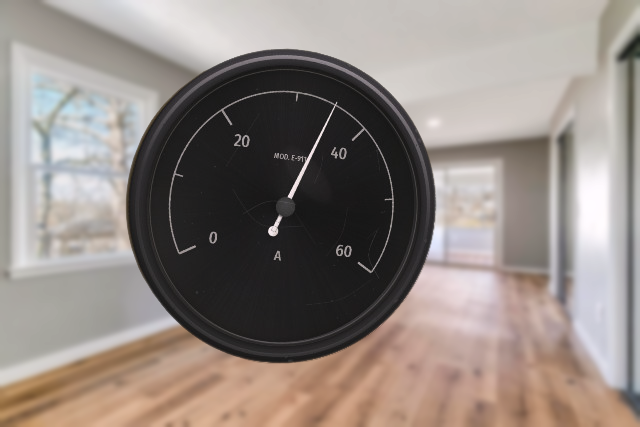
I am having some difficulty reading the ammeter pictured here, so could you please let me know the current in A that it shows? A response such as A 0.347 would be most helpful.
A 35
